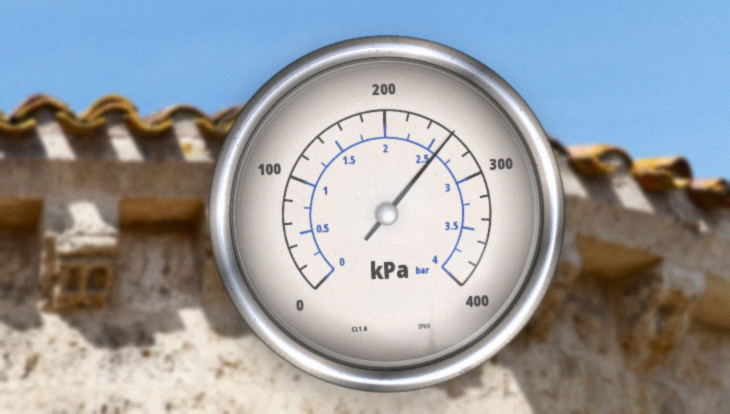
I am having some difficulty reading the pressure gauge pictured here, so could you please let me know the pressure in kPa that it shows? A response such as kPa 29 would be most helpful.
kPa 260
